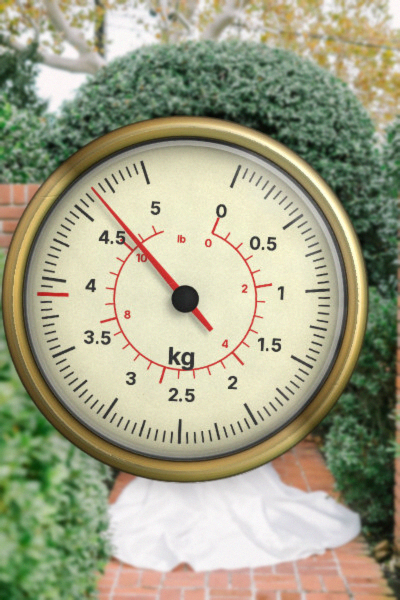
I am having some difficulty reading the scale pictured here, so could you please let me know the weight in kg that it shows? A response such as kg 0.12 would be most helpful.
kg 4.65
